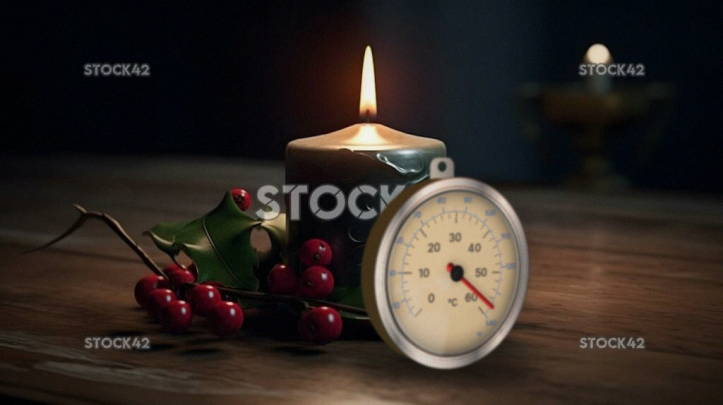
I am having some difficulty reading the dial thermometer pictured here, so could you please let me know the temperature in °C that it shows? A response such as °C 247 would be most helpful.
°C 58
